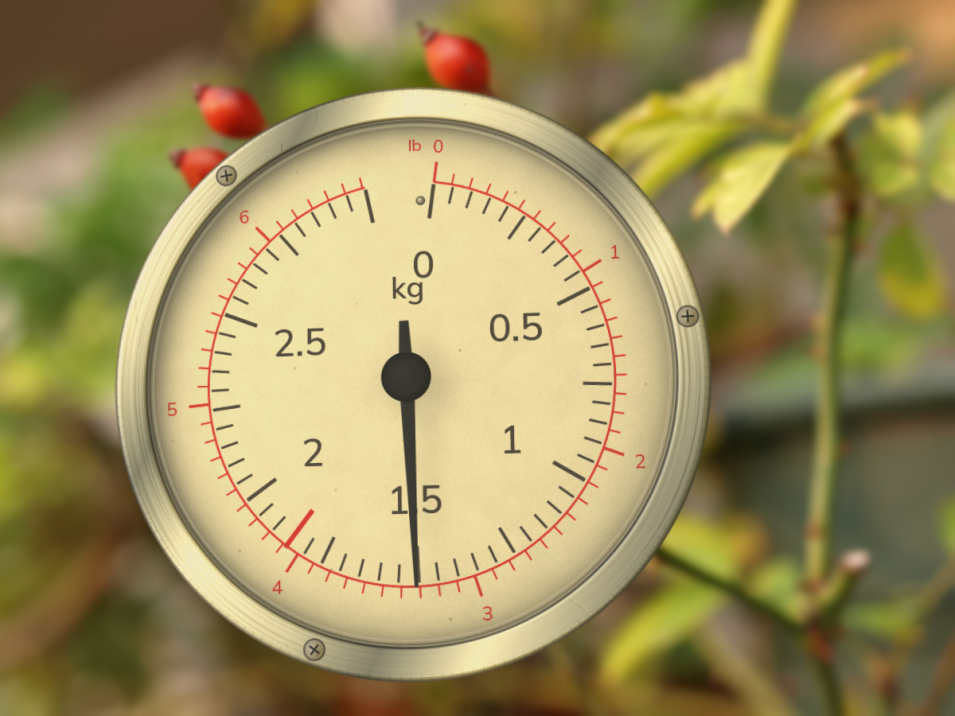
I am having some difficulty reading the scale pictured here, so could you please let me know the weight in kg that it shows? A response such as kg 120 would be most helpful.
kg 1.5
